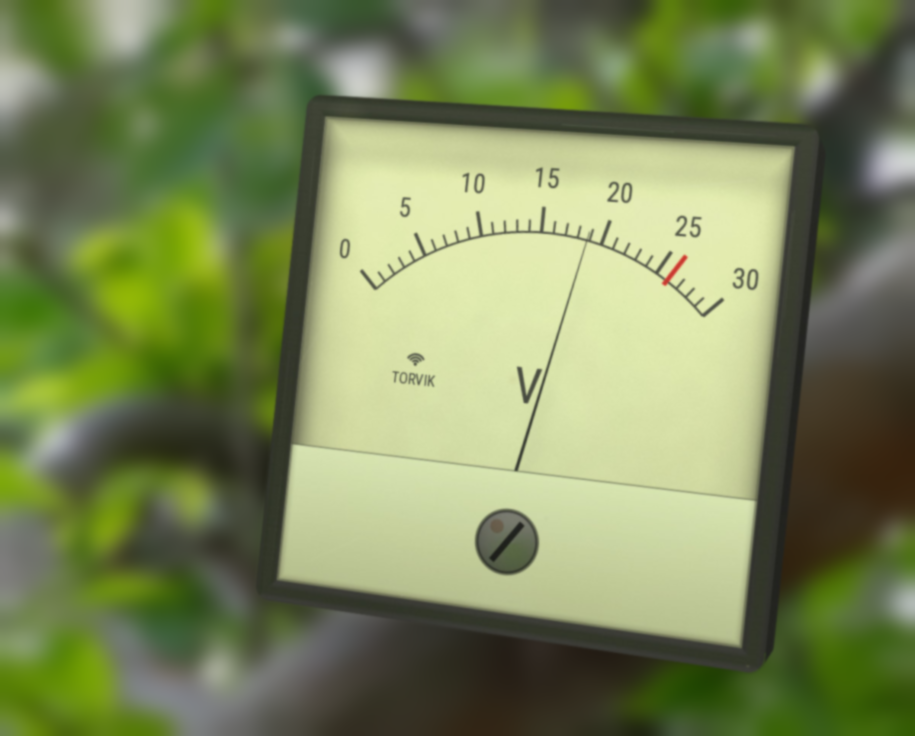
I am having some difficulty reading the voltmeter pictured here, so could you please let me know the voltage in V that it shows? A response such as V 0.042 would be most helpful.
V 19
